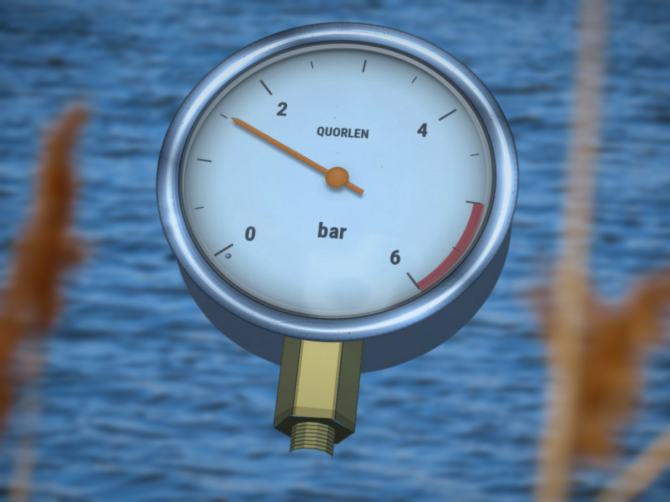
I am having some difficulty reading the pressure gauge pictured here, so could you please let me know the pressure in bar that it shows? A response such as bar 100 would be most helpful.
bar 1.5
